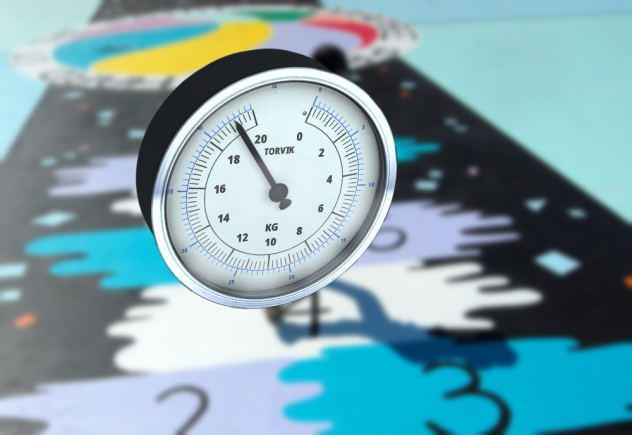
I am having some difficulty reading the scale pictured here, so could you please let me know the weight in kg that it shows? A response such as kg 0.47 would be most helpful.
kg 19.2
